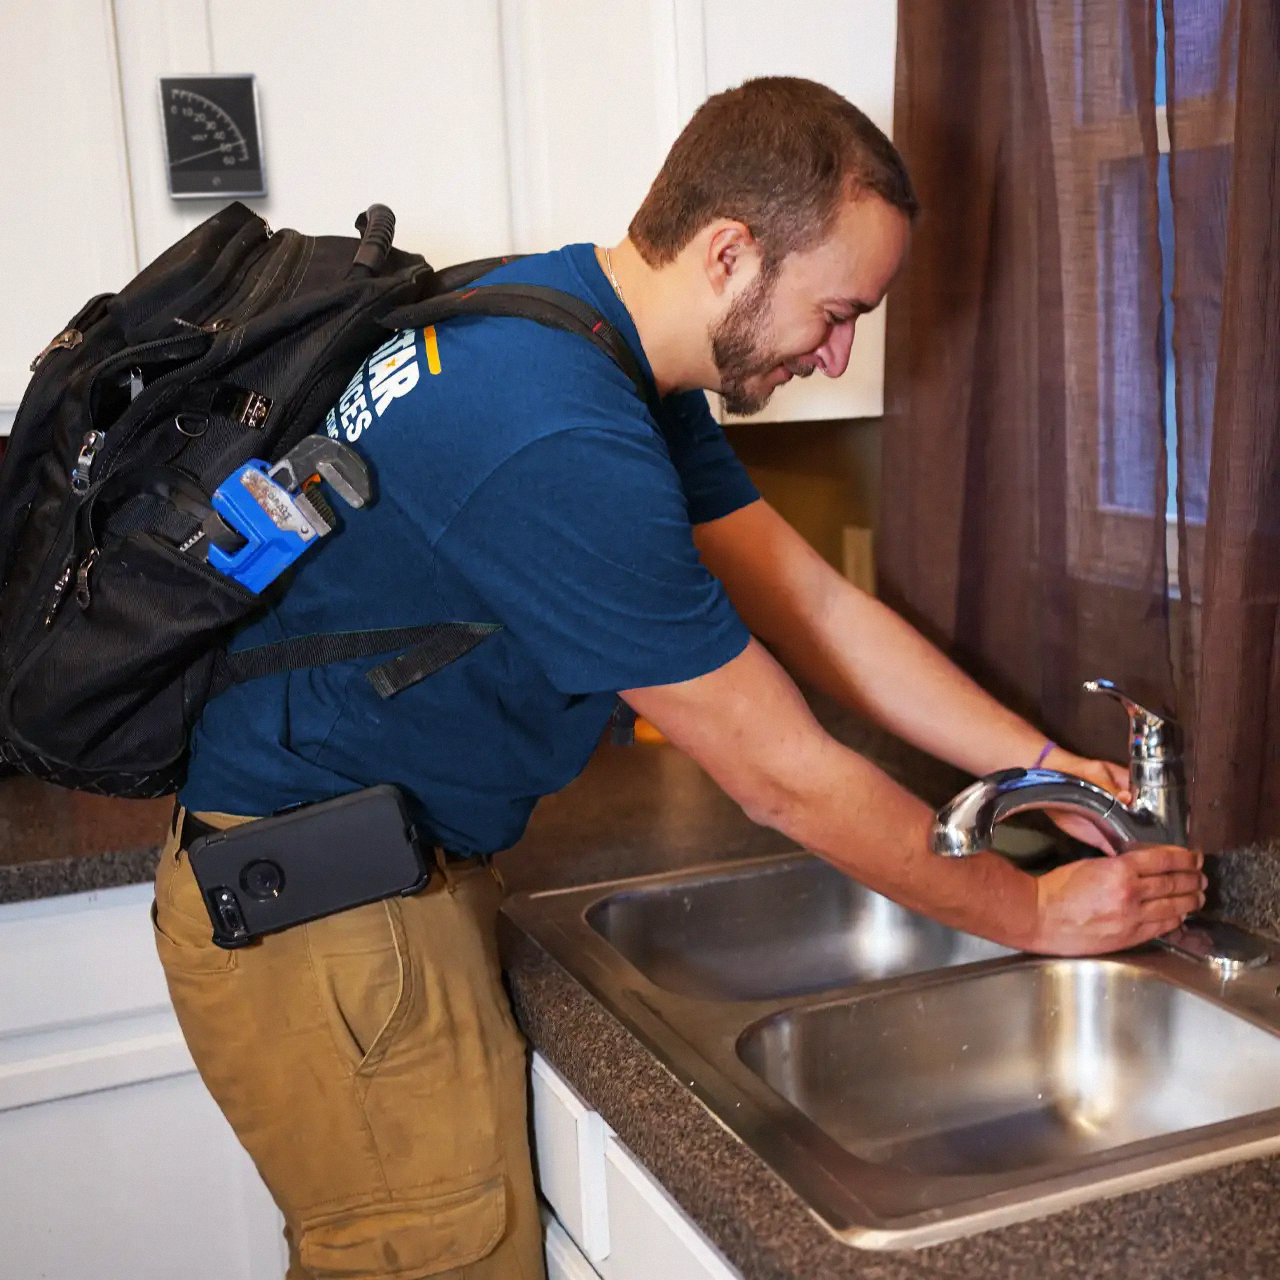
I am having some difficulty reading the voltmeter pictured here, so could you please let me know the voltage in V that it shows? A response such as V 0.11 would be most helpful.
V 50
